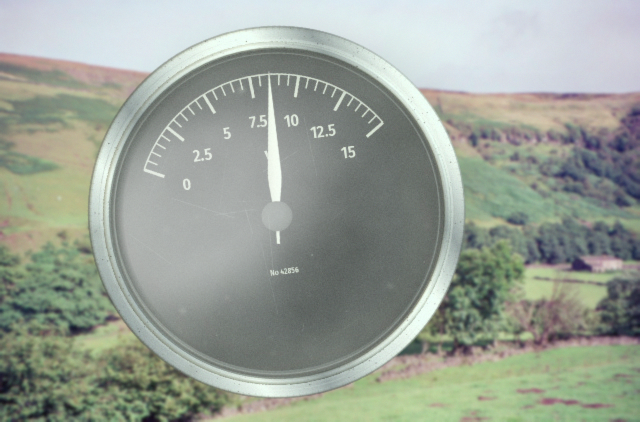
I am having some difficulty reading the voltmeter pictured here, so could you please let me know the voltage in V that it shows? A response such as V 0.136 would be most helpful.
V 8.5
